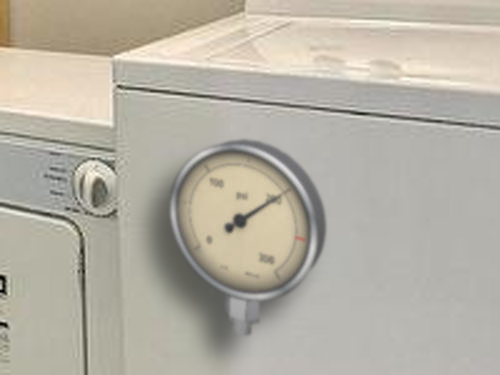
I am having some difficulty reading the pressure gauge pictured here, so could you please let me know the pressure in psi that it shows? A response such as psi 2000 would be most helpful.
psi 200
